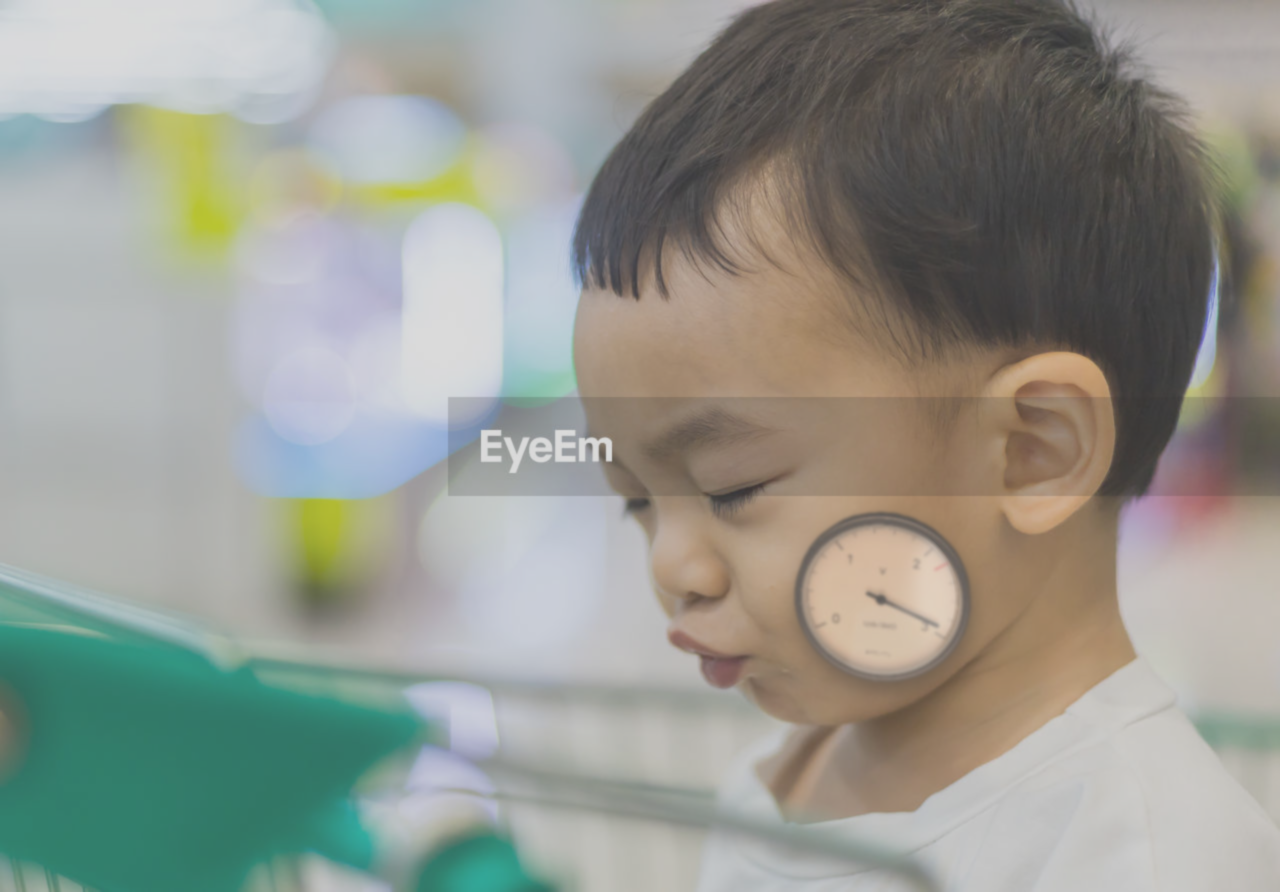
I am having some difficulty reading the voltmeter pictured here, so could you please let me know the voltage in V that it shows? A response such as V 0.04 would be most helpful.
V 2.9
